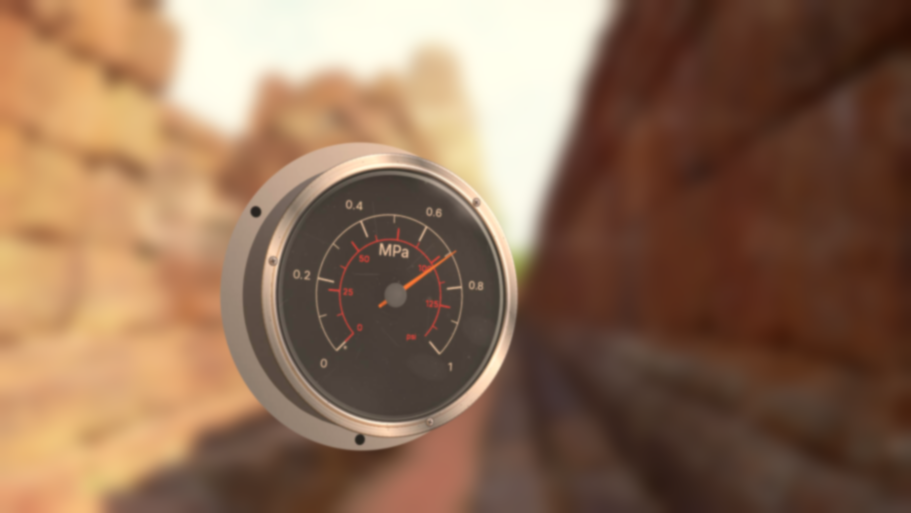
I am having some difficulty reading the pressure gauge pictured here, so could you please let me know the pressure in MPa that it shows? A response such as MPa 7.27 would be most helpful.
MPa 0.7
